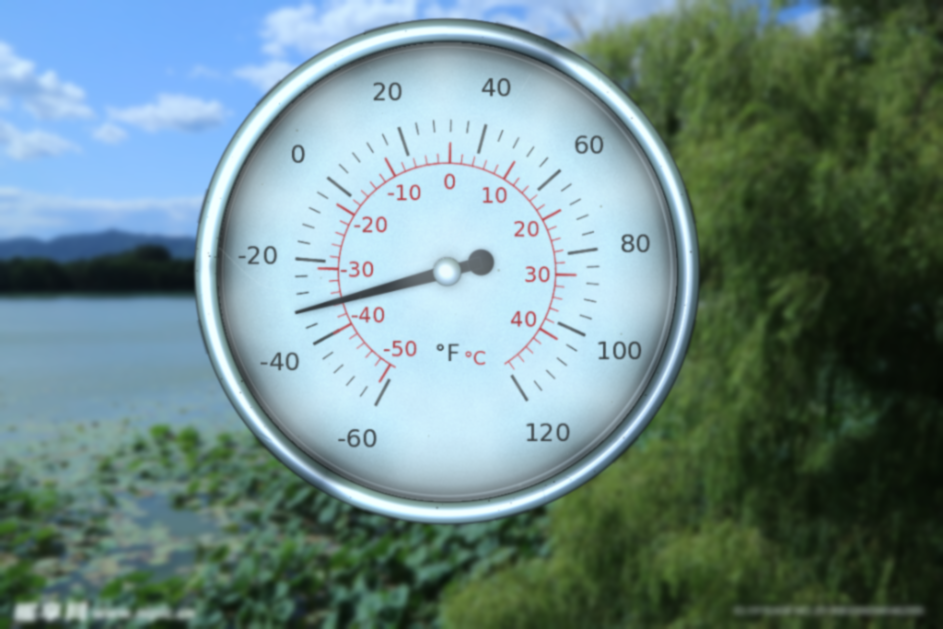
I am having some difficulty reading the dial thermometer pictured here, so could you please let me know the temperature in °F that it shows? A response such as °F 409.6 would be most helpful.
°F -32
